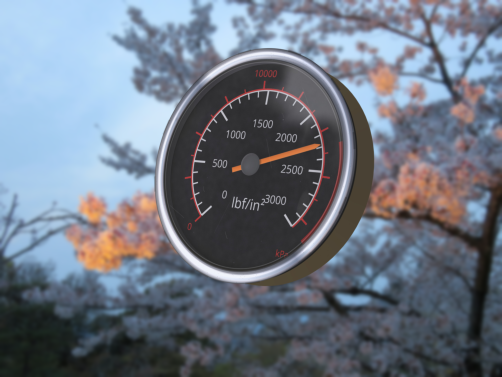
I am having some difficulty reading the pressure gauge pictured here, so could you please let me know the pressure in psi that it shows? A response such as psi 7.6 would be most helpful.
psi 2300
